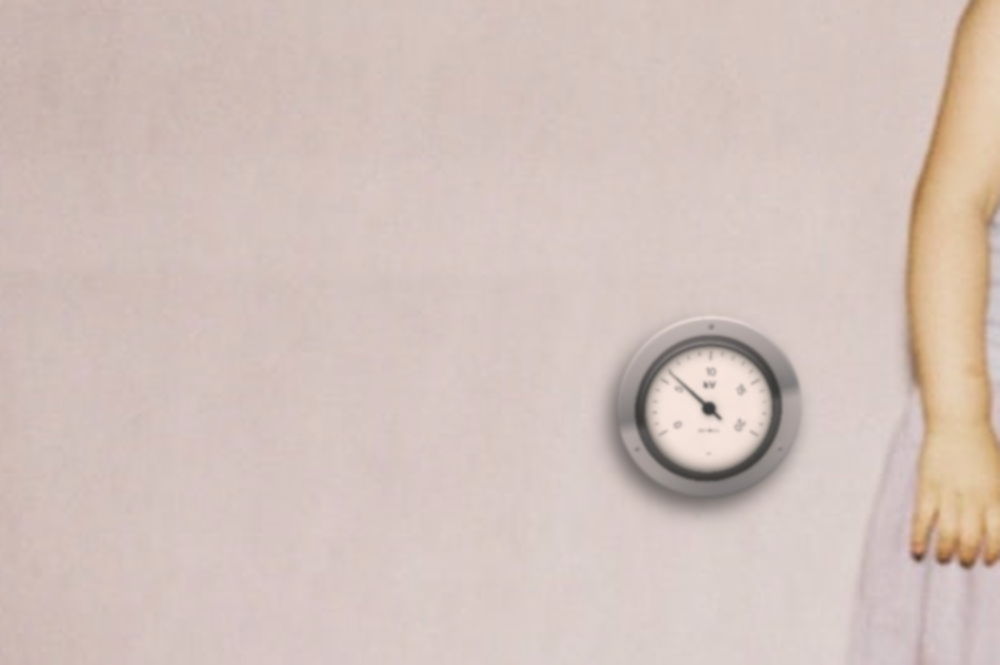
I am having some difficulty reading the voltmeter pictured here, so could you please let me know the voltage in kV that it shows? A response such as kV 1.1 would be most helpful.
kV 6
